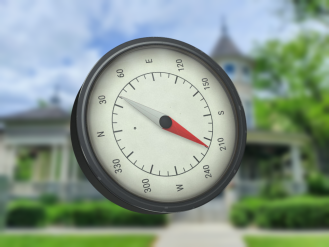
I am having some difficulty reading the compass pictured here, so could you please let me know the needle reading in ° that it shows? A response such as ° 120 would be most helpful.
° 220
